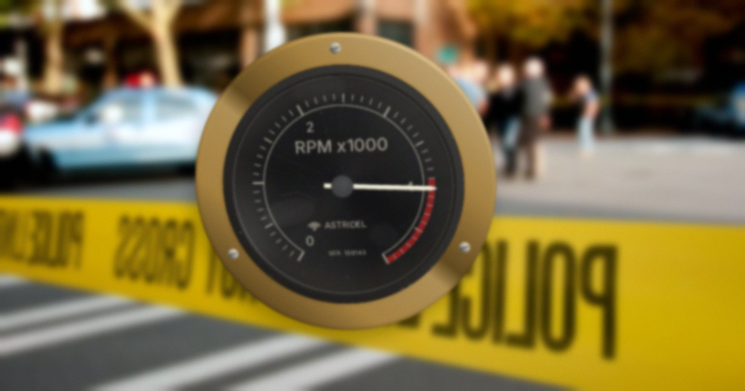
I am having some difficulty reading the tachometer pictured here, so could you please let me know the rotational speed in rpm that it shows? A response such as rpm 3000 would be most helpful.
rpm 4000
